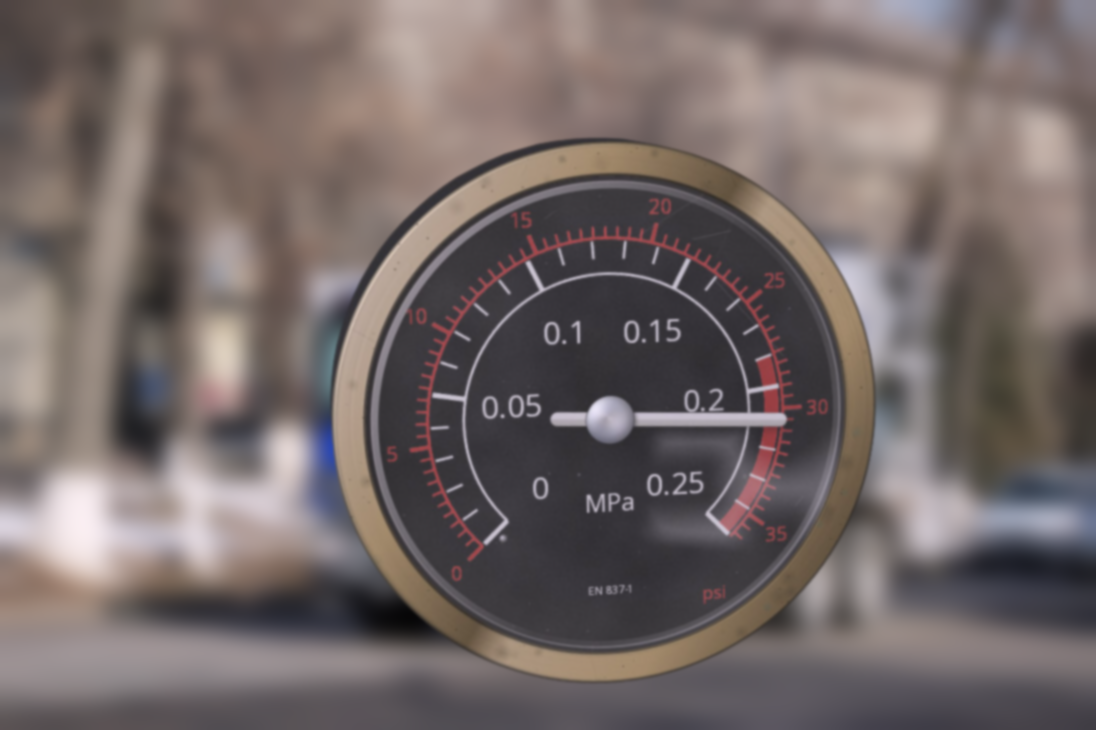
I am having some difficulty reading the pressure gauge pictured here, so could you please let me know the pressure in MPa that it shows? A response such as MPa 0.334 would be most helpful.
MPa 0.21
